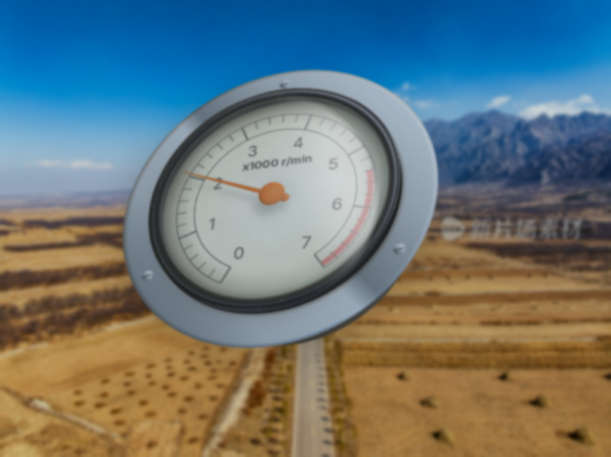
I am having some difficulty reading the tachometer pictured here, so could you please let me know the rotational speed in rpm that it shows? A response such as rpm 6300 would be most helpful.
rpm 2000
